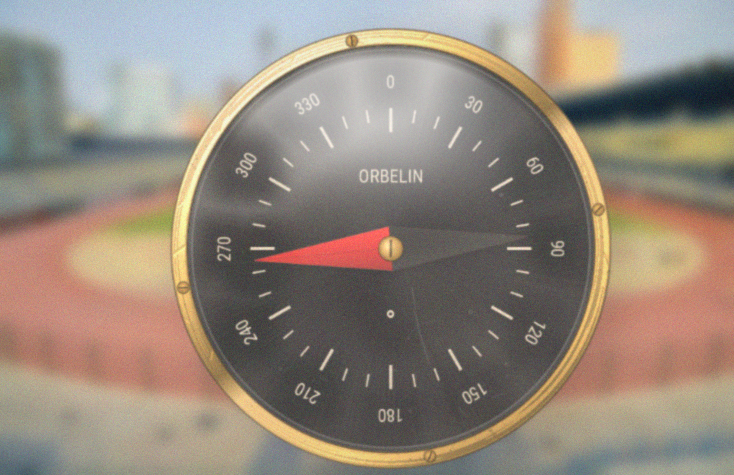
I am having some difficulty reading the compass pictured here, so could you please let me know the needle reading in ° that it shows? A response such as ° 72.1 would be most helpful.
° 265
